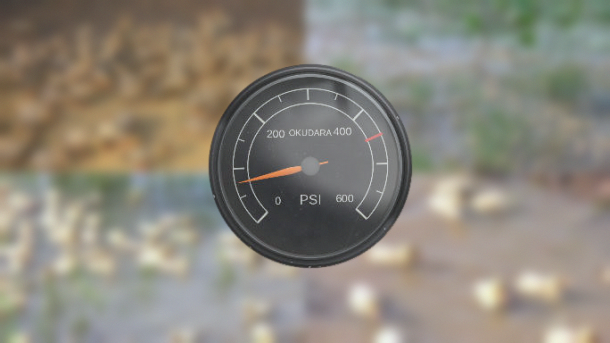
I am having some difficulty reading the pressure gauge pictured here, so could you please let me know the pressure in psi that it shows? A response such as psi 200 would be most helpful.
psi 75
